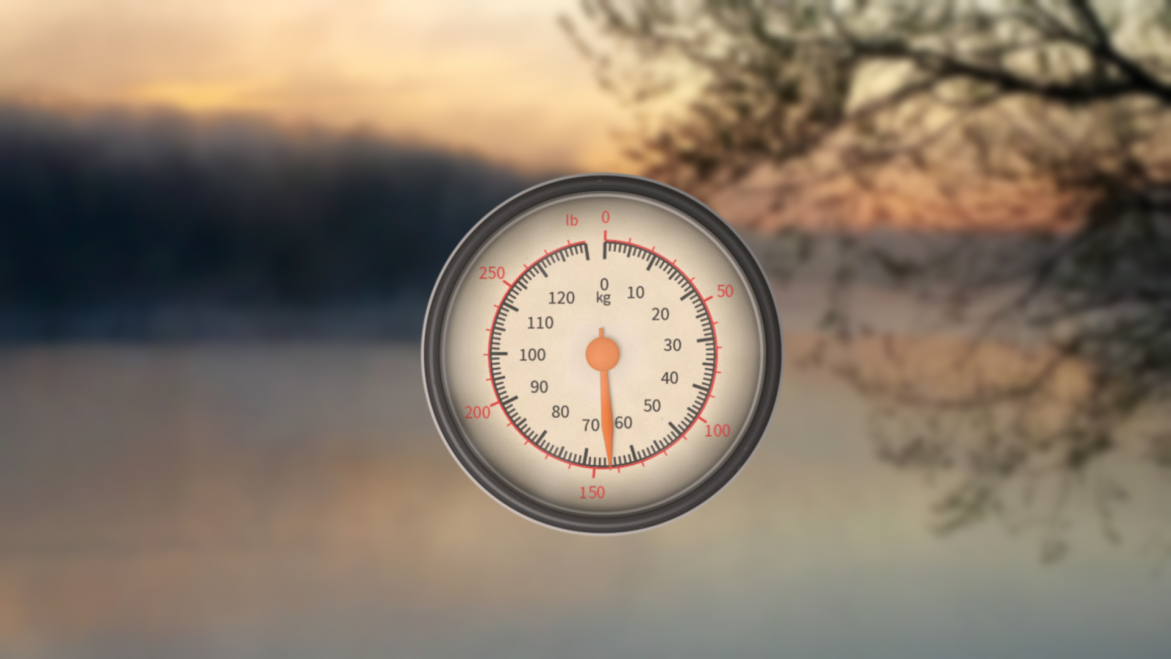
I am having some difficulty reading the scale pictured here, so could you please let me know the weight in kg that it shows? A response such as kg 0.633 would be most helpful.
kg 65
